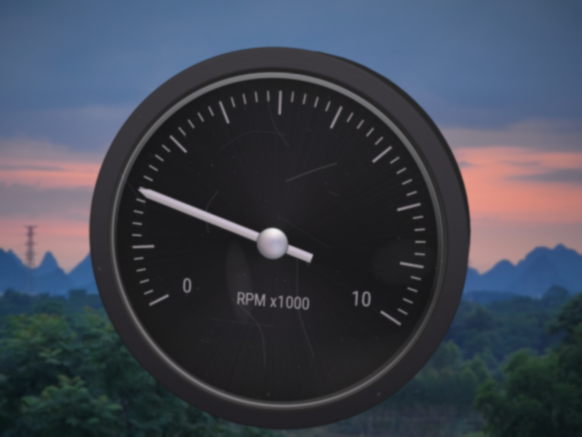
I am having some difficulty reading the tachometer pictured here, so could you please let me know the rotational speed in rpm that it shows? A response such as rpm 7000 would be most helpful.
rpm 2000
